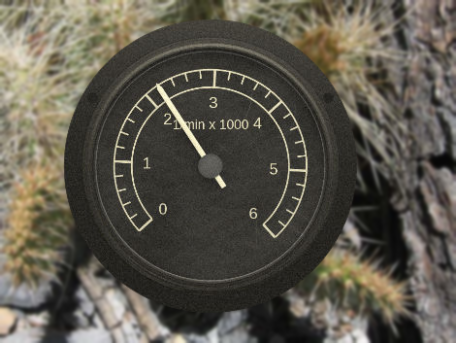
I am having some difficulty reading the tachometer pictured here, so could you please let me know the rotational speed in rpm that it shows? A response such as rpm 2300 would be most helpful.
rpm 2200
